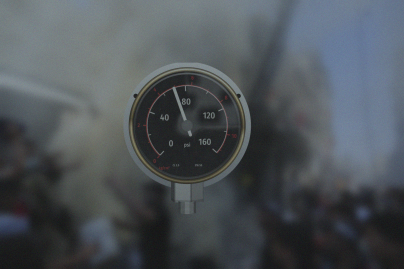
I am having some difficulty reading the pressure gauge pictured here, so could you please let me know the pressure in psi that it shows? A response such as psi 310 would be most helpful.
psi 70
